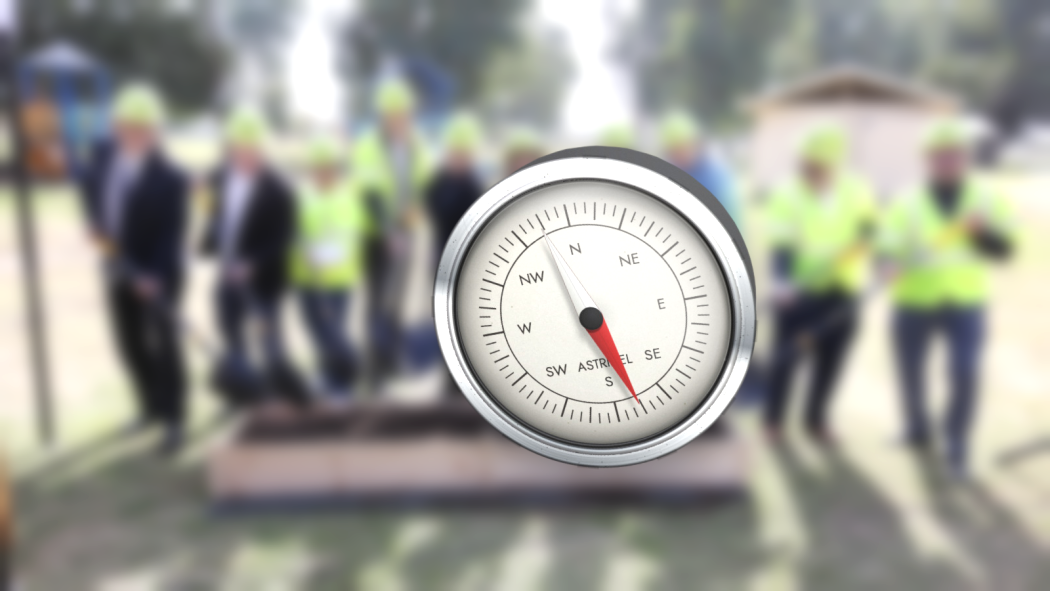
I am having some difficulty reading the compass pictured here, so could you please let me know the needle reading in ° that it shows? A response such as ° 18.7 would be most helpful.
° 165
